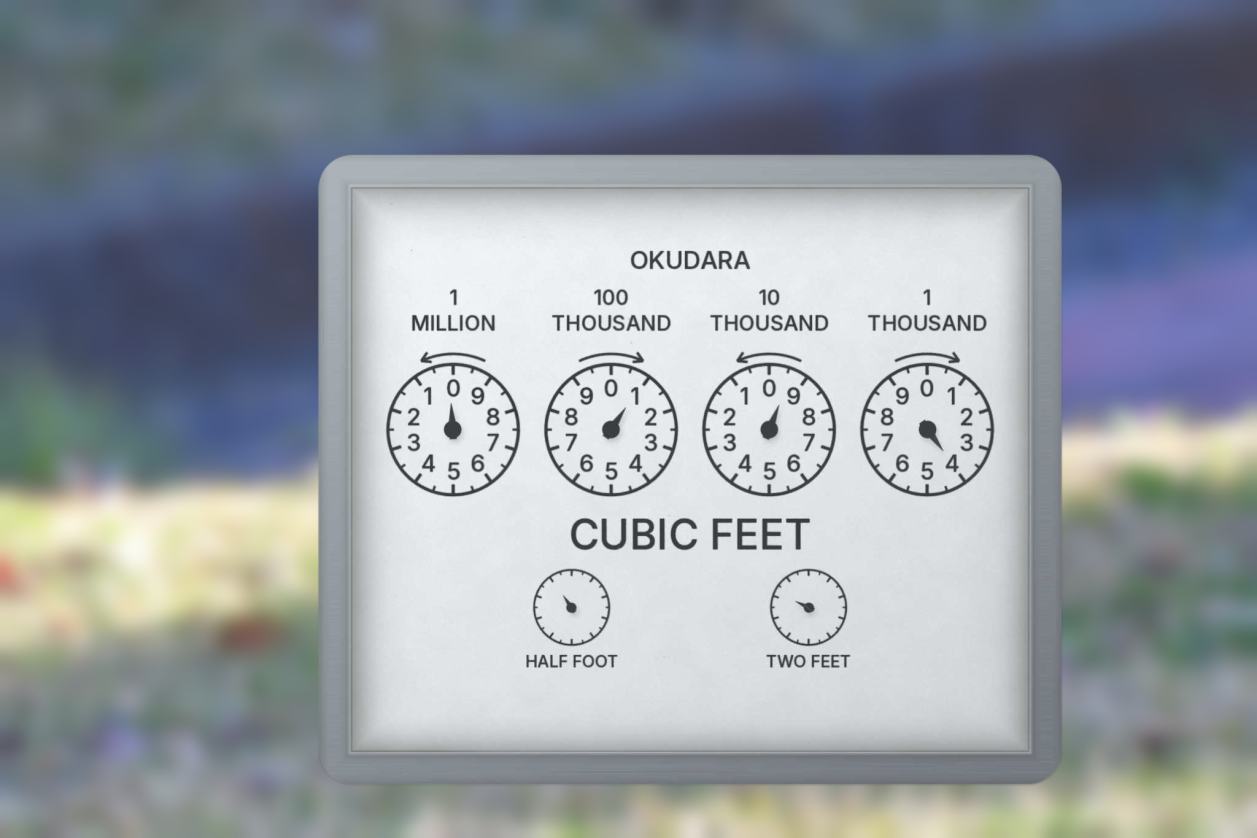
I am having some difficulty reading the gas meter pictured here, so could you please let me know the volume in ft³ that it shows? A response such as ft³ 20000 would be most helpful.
ft³ 9400
